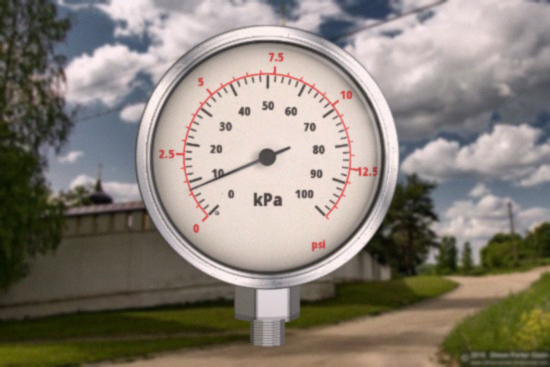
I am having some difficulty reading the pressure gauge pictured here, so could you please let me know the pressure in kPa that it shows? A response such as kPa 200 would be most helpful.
kPa 8
